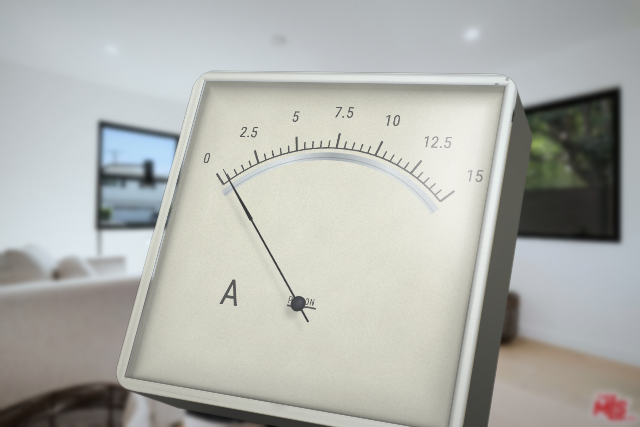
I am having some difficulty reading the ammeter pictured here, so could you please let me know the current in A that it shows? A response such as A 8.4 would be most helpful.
A 0.5
